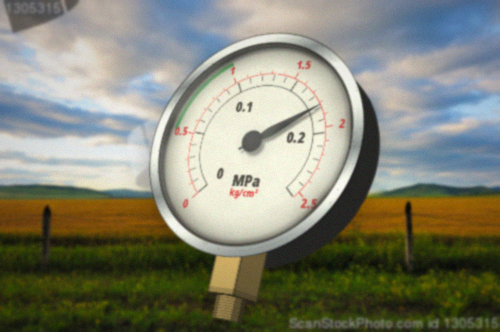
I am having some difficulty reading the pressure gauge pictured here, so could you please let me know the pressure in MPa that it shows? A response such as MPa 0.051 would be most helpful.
MPa 0.18
